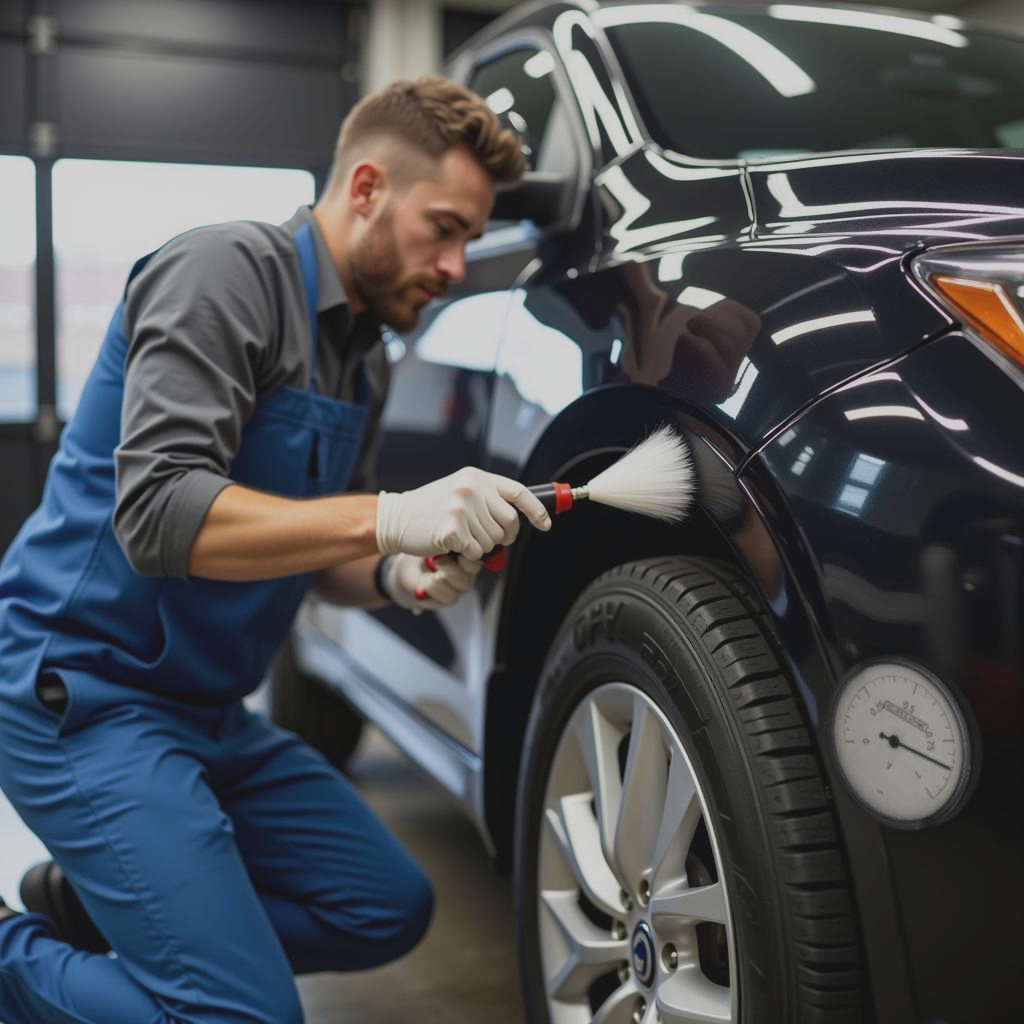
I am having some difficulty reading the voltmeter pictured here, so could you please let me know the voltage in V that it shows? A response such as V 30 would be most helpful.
V 0.85
